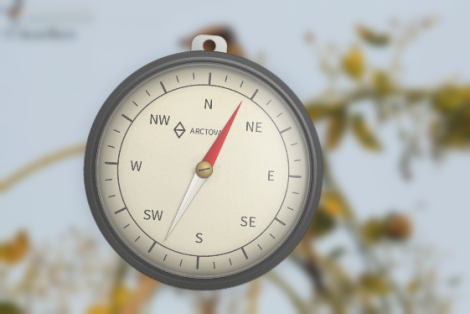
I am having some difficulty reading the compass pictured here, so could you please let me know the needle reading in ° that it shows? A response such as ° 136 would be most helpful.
° 25
